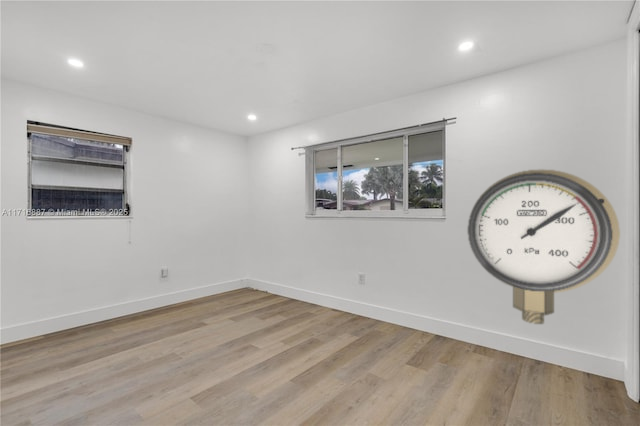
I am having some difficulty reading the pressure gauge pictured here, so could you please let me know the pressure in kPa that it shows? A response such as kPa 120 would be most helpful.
kPa 280
